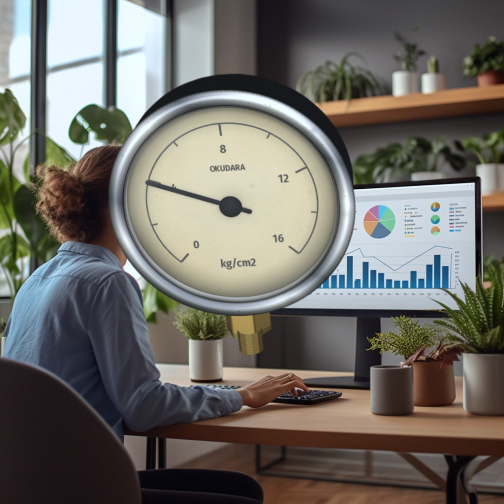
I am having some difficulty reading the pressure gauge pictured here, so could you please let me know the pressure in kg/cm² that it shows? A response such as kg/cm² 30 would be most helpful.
kg/cm² 4
